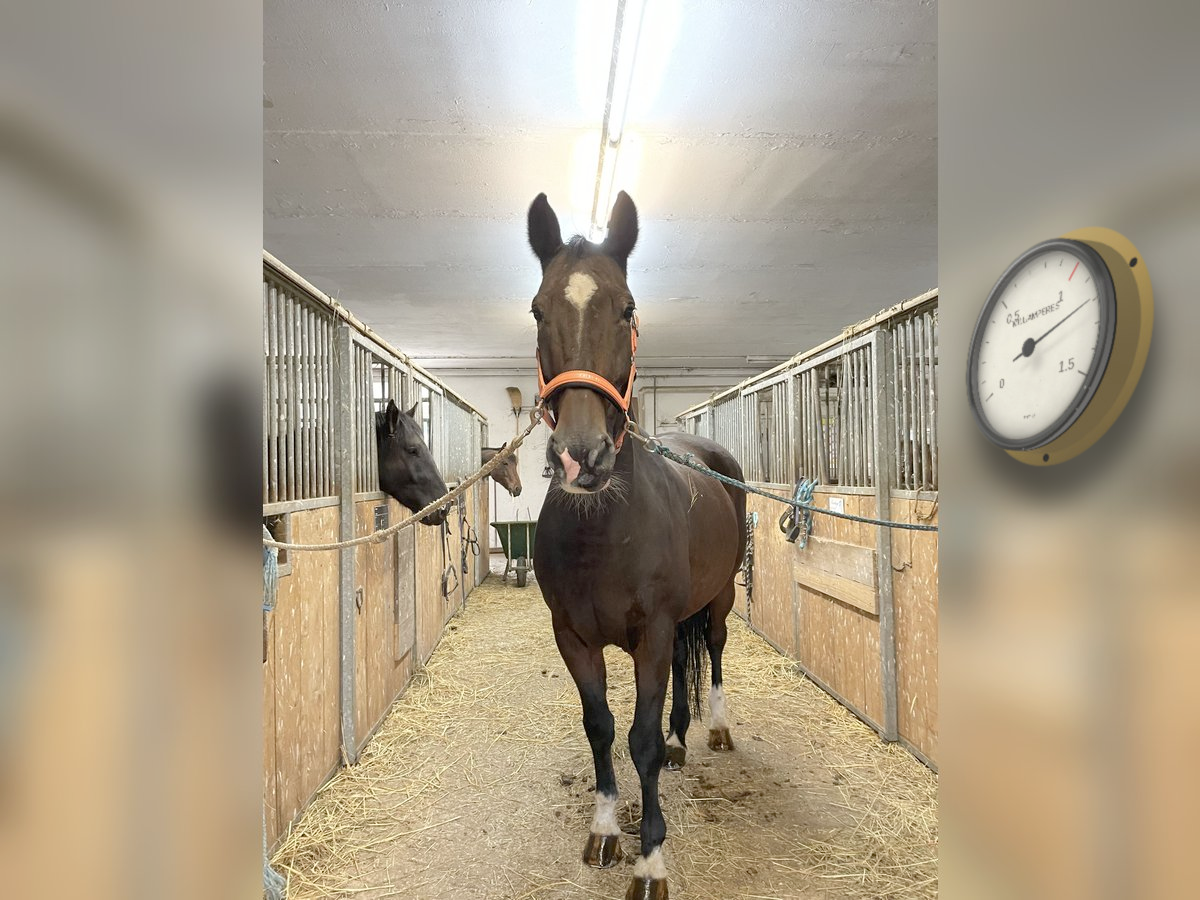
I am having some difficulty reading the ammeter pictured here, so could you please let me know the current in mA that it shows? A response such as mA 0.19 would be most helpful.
mA 1.2
